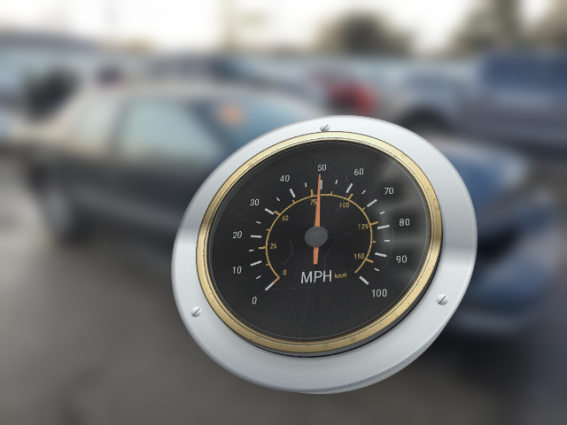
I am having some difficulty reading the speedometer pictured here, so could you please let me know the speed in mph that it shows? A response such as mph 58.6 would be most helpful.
mph 50
